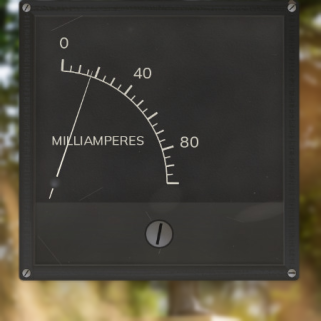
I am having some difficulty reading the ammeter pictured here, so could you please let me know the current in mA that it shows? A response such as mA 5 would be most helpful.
mA 17.5
